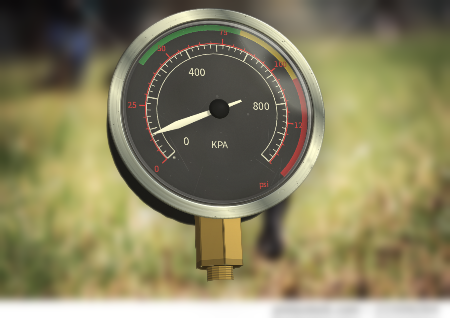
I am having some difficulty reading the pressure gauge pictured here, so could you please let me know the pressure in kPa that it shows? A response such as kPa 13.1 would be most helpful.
kPa 80
